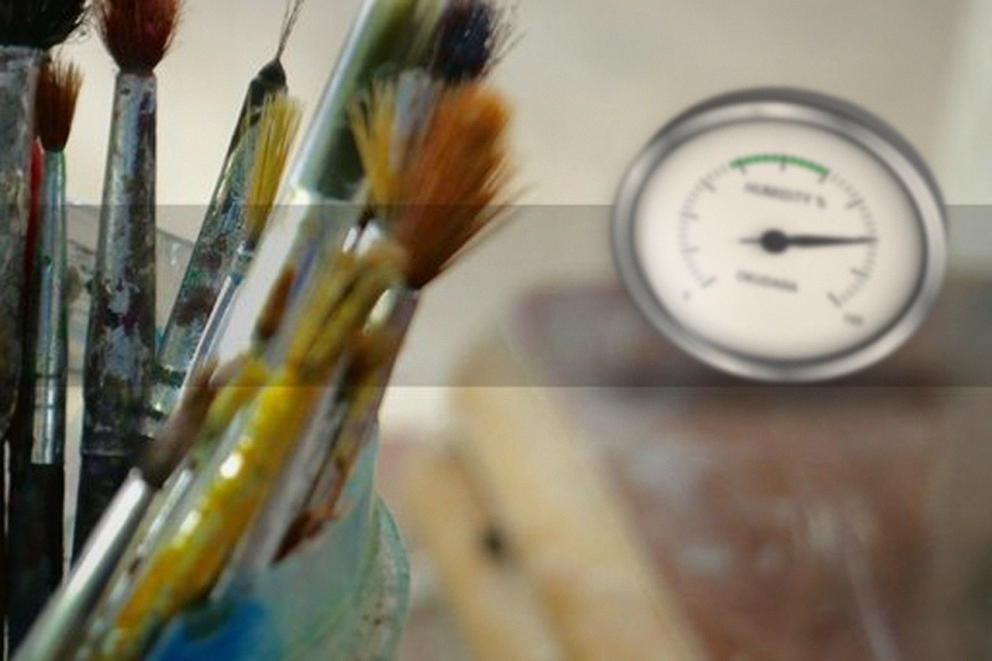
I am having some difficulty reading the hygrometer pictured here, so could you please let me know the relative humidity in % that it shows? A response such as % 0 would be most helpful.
% 80
